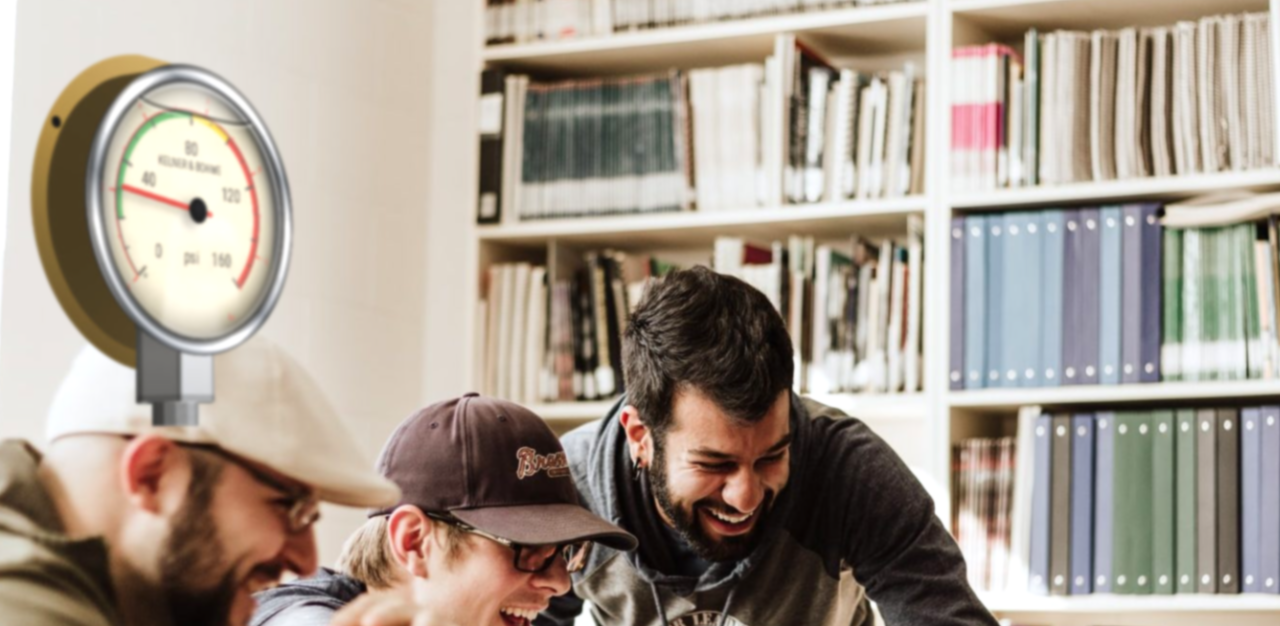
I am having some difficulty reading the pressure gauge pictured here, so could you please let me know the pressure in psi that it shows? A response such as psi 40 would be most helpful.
psi 30
